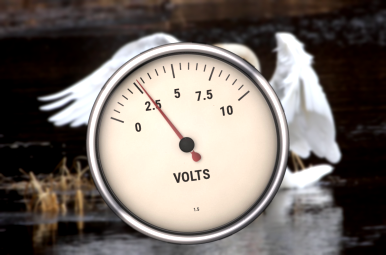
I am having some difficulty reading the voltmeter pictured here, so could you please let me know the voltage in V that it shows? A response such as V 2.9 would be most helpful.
V 2.75
